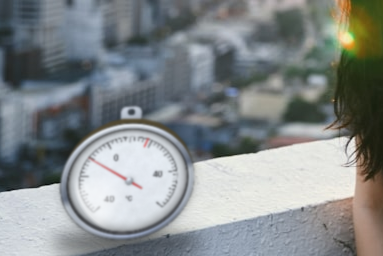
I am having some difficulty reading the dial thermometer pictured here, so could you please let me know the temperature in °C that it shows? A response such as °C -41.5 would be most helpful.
°C -10
